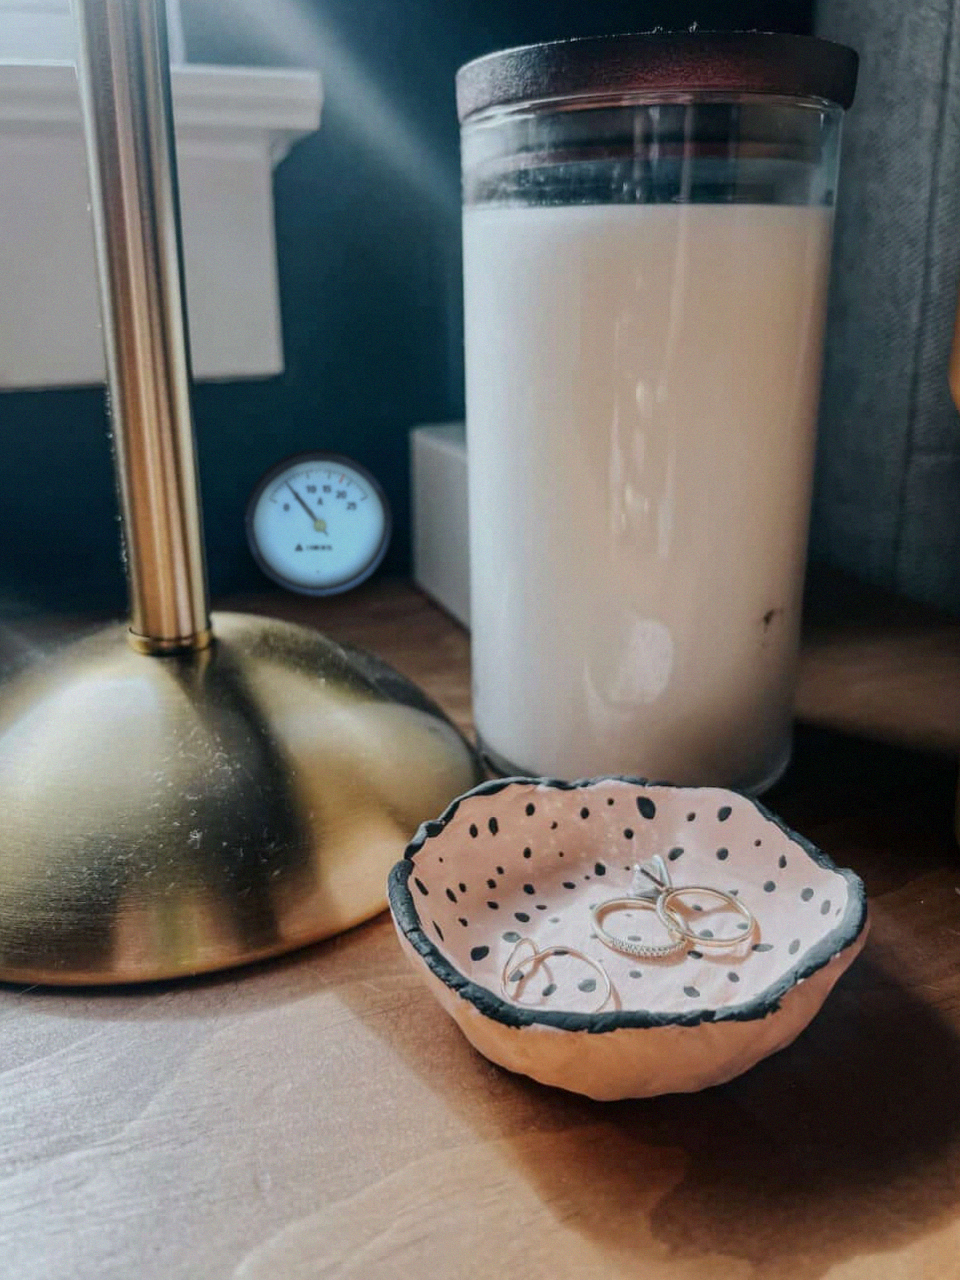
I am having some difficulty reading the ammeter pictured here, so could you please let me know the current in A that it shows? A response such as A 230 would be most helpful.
A 5
